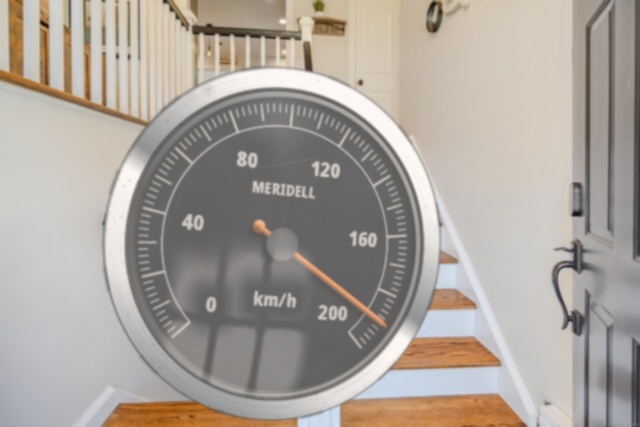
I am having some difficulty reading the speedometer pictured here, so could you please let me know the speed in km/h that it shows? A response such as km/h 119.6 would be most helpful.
km/h 190
